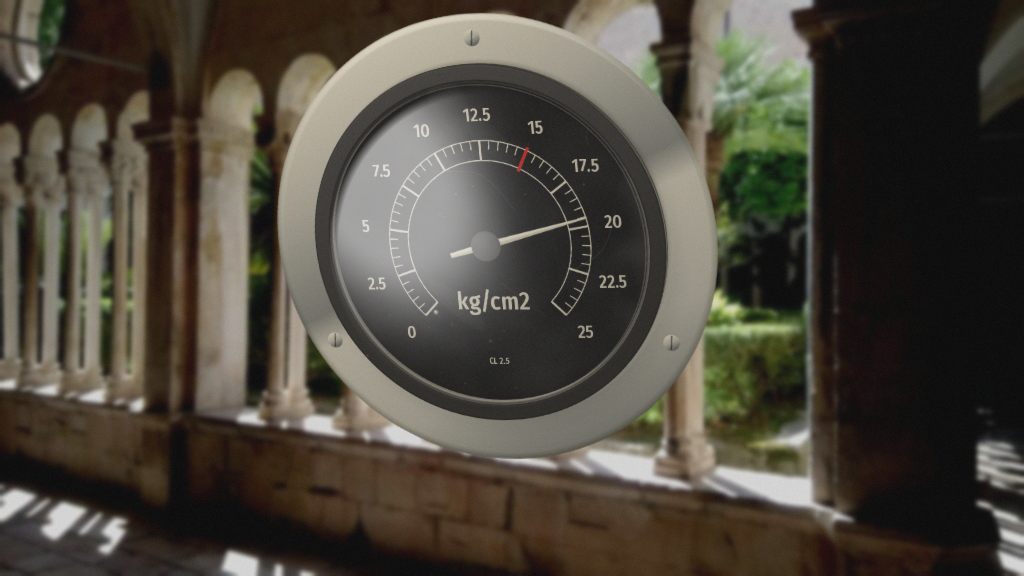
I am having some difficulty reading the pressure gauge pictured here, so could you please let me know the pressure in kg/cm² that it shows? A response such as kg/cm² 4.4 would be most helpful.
kg/cm² 19.5
